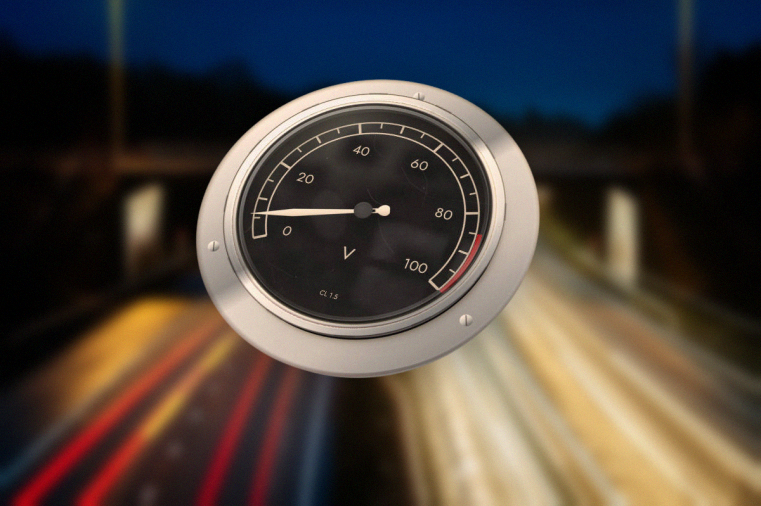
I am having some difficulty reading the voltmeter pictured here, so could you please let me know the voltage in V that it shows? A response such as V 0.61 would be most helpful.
V 5
